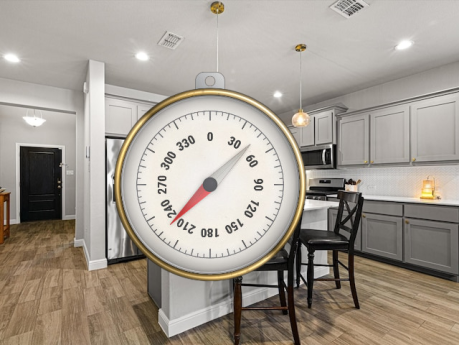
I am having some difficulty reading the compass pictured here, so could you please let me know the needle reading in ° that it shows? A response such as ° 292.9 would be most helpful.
° 225
